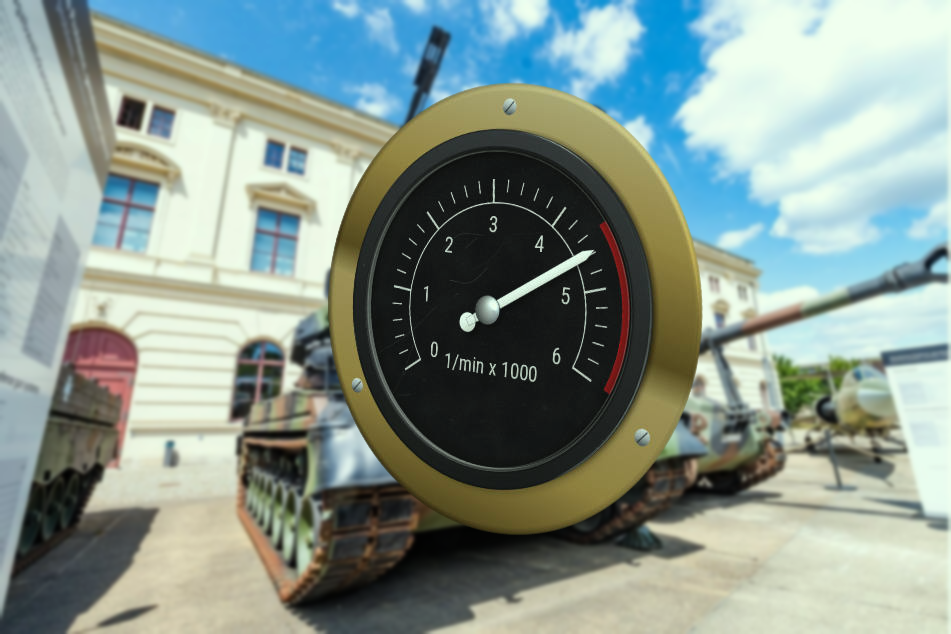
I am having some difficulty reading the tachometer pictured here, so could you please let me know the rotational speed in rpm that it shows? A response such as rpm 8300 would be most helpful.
rpm 4600
